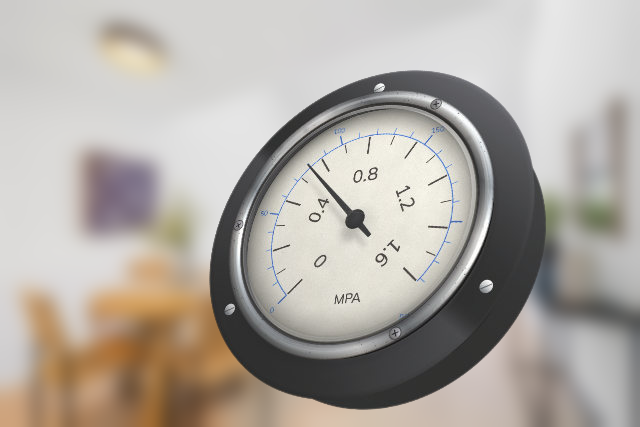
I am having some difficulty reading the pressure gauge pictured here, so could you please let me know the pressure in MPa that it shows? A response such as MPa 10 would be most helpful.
MPa 0.55
